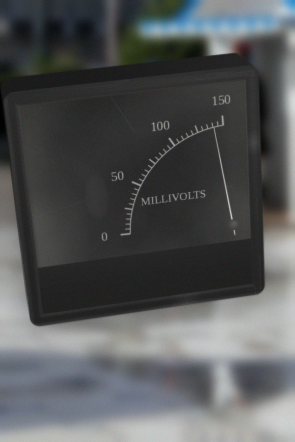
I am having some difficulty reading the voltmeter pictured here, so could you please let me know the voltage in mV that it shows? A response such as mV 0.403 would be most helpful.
mV 140
